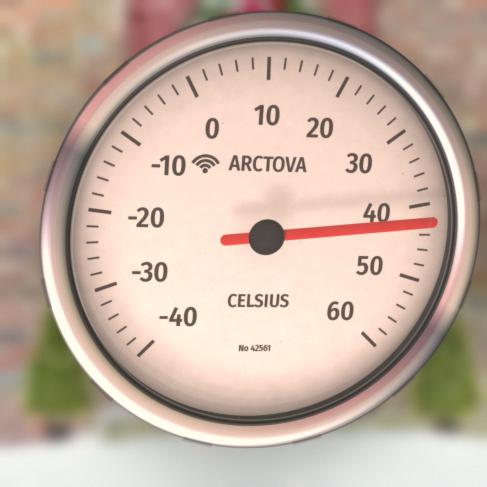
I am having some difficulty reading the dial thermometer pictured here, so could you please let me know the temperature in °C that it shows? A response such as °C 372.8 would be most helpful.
°C 42
